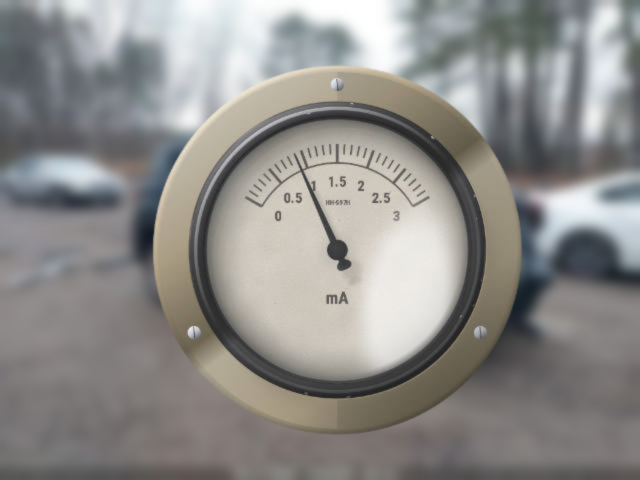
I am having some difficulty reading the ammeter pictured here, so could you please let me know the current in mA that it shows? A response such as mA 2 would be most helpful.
mA 0.9
